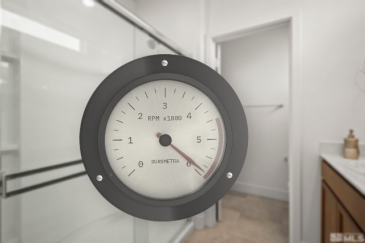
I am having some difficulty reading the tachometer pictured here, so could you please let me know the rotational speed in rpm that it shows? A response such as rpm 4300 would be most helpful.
rpm 5875
